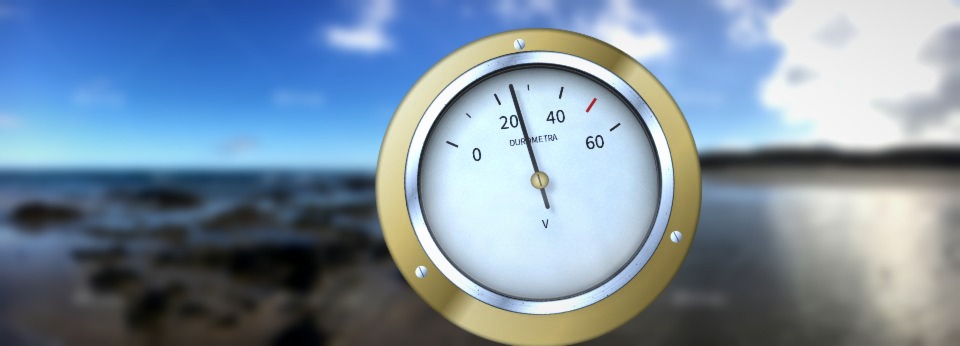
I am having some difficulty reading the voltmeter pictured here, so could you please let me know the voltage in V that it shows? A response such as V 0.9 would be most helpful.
V 25
